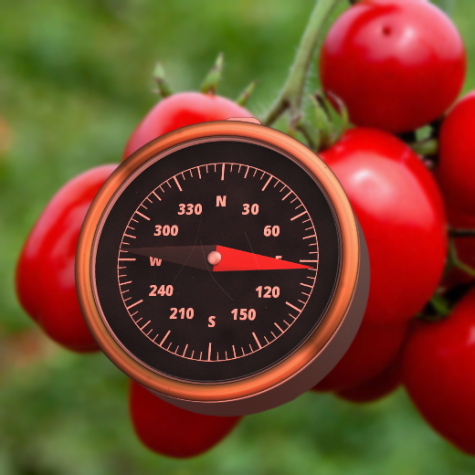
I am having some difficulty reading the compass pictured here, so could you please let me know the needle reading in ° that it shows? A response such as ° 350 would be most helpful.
° 95
